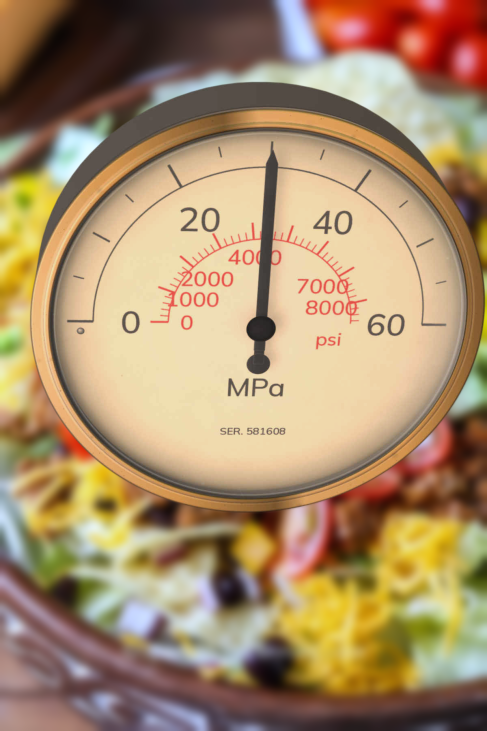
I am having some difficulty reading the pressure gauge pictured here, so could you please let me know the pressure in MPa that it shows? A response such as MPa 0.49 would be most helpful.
MPa 30
